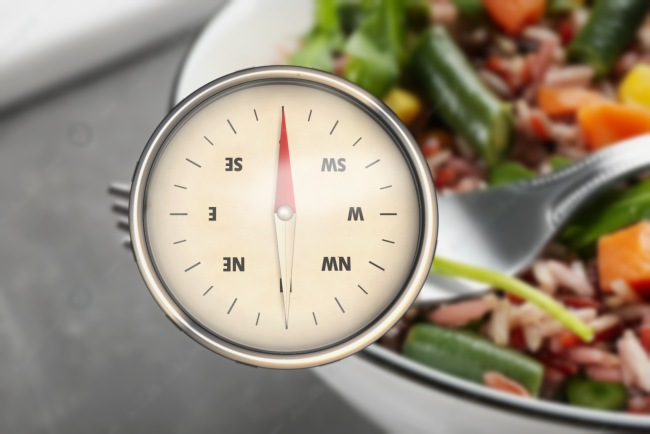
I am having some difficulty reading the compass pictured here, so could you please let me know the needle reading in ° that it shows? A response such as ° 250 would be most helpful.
° 180
